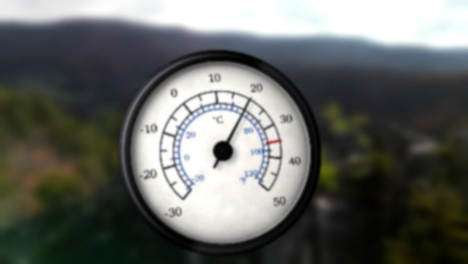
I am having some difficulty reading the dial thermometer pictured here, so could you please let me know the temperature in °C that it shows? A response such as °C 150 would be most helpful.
°C 20
